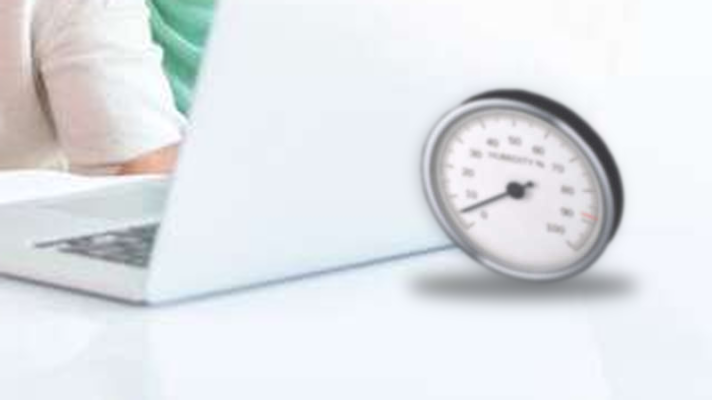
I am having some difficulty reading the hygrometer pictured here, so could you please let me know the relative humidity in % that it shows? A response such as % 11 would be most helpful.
% 5
